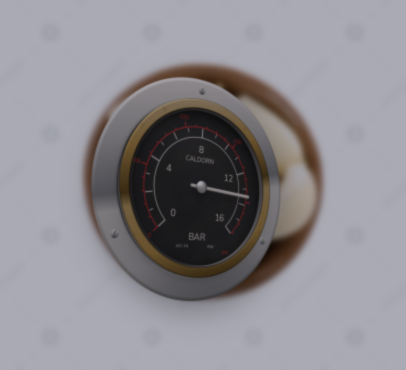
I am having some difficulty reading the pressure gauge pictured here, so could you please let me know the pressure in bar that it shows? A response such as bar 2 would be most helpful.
bar 13.5
